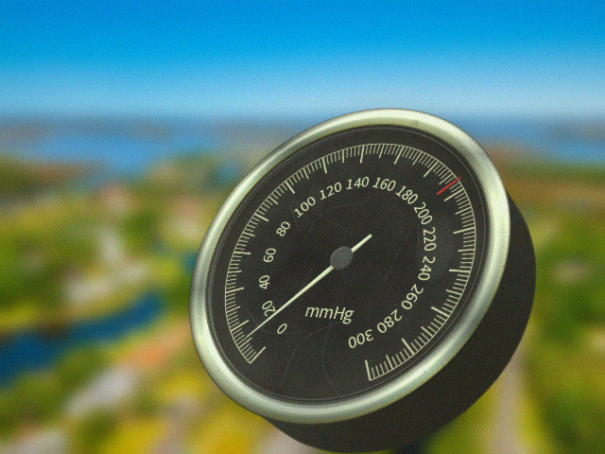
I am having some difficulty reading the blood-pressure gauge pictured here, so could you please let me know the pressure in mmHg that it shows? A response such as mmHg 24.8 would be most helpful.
mmHg 10
